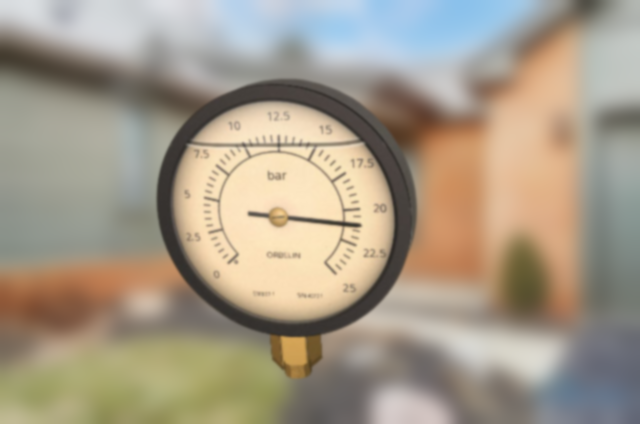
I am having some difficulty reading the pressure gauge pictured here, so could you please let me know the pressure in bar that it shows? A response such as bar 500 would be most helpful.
bar 21
